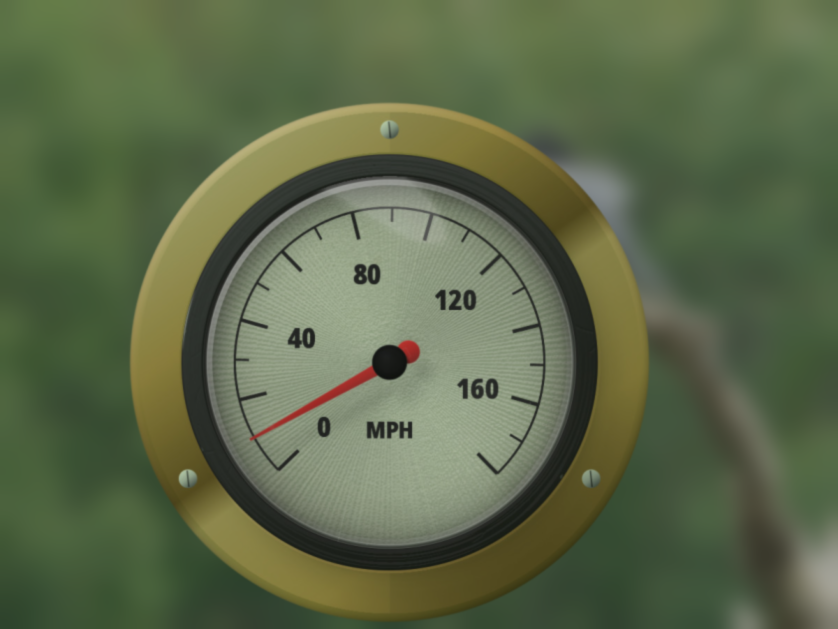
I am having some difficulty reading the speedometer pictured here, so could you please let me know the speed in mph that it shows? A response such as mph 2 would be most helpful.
mph 10
